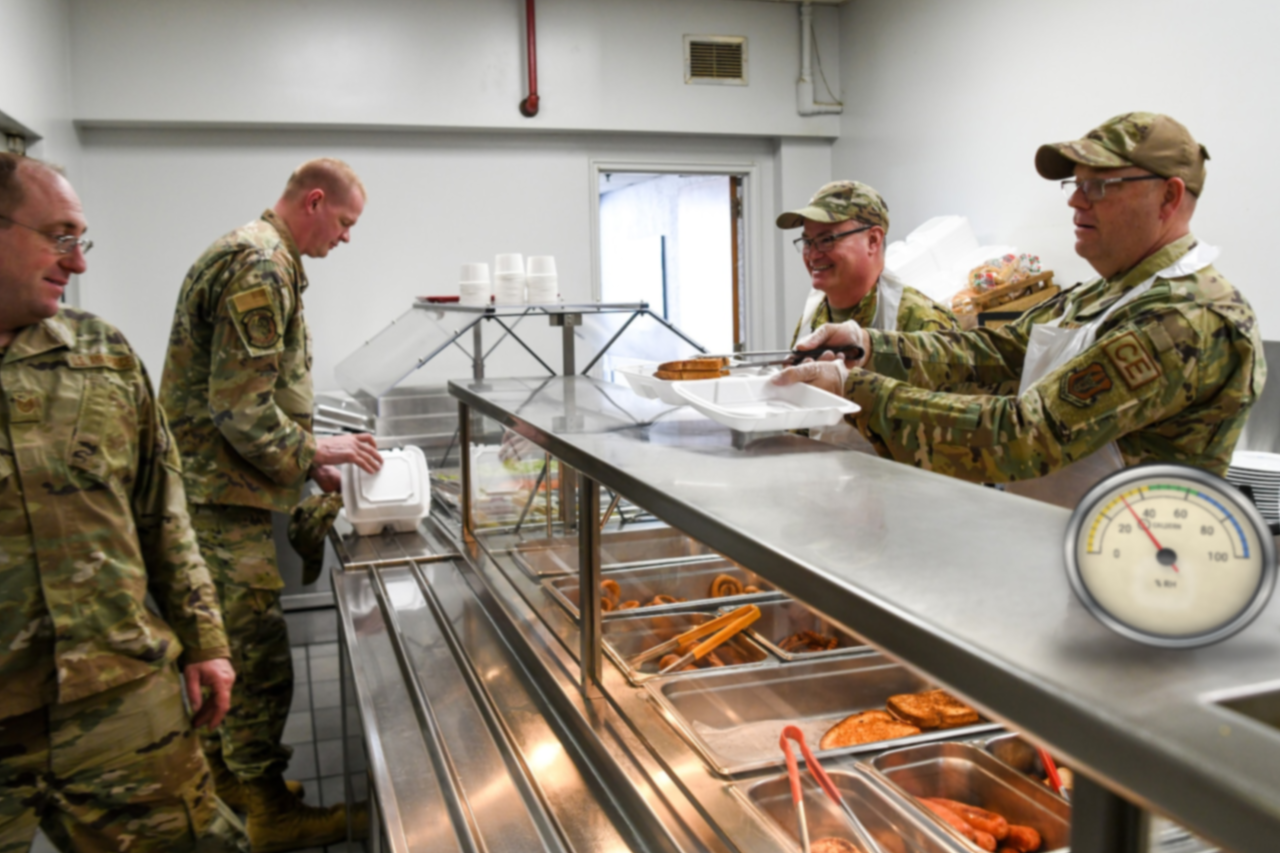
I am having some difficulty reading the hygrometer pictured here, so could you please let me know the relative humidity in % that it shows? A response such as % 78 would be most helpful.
% 32
